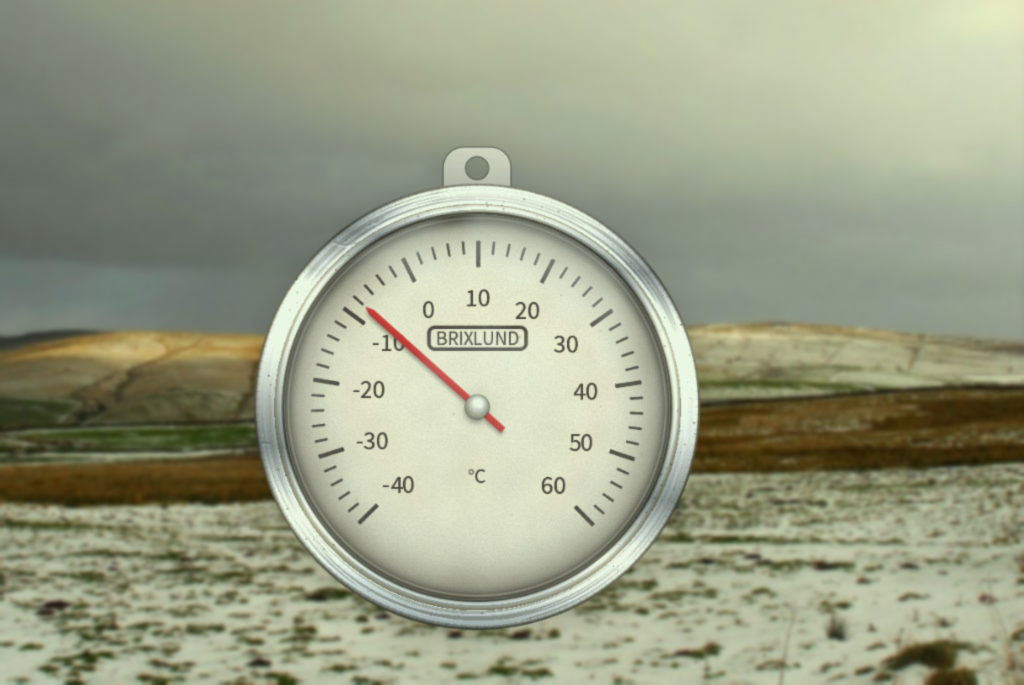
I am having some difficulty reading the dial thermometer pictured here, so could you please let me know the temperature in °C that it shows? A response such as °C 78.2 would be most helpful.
°C -8
